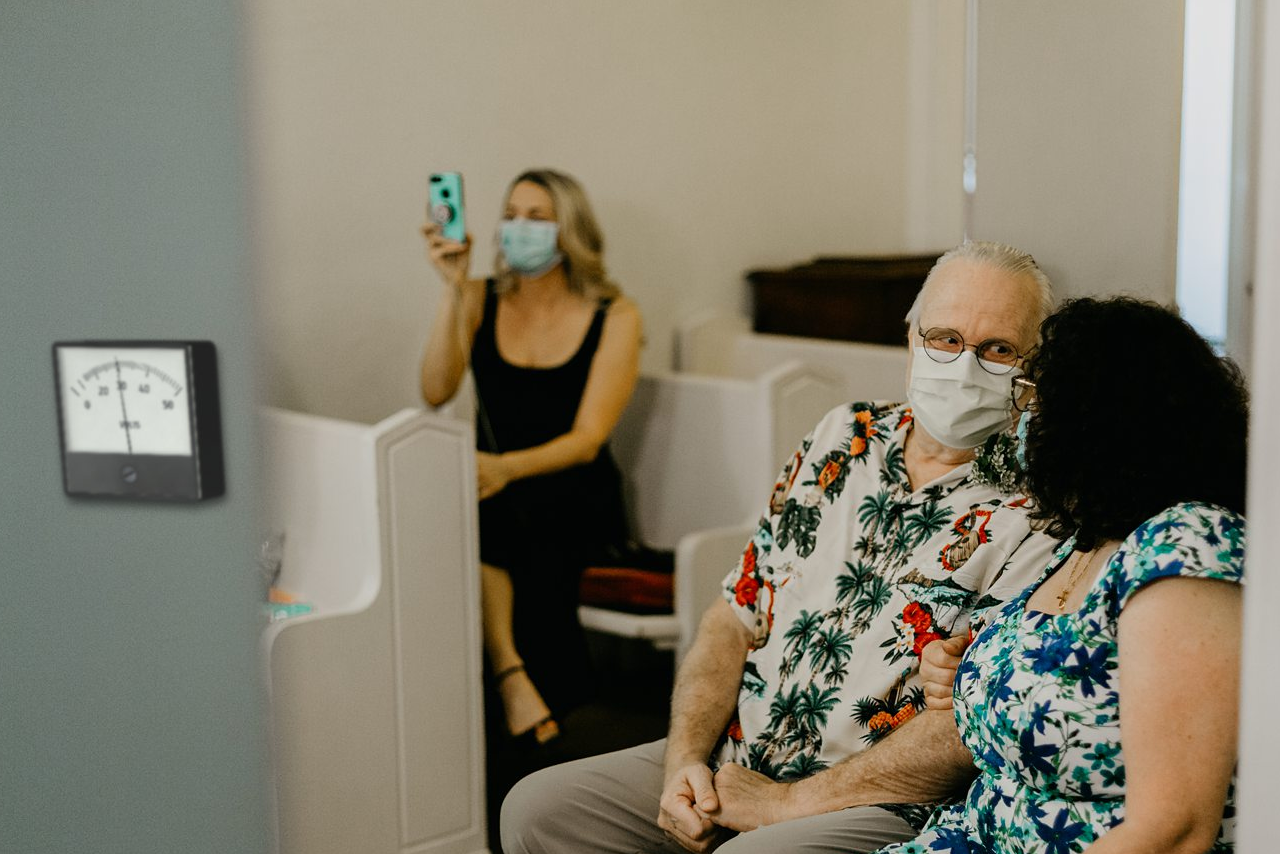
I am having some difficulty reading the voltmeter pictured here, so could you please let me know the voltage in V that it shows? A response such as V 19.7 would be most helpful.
V 30
